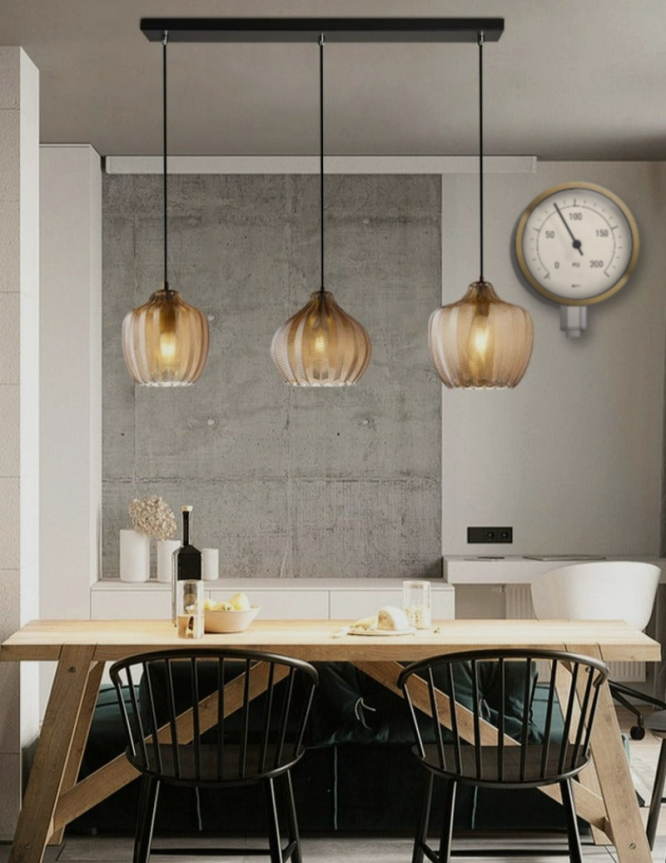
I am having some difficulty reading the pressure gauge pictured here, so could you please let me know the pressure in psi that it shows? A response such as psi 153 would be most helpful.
psi 80
